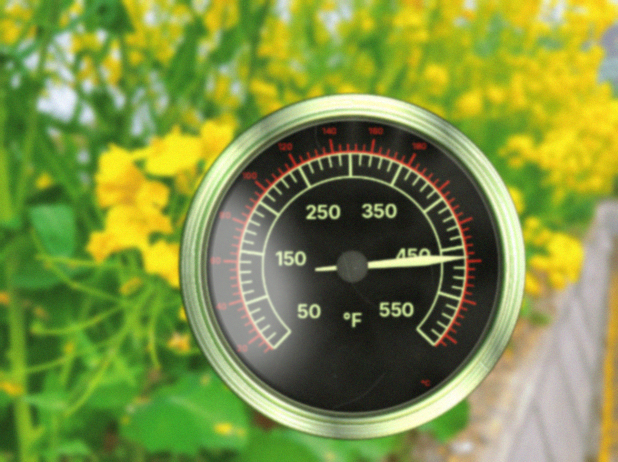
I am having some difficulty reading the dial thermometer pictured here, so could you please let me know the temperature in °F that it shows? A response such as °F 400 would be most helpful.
°F 460
